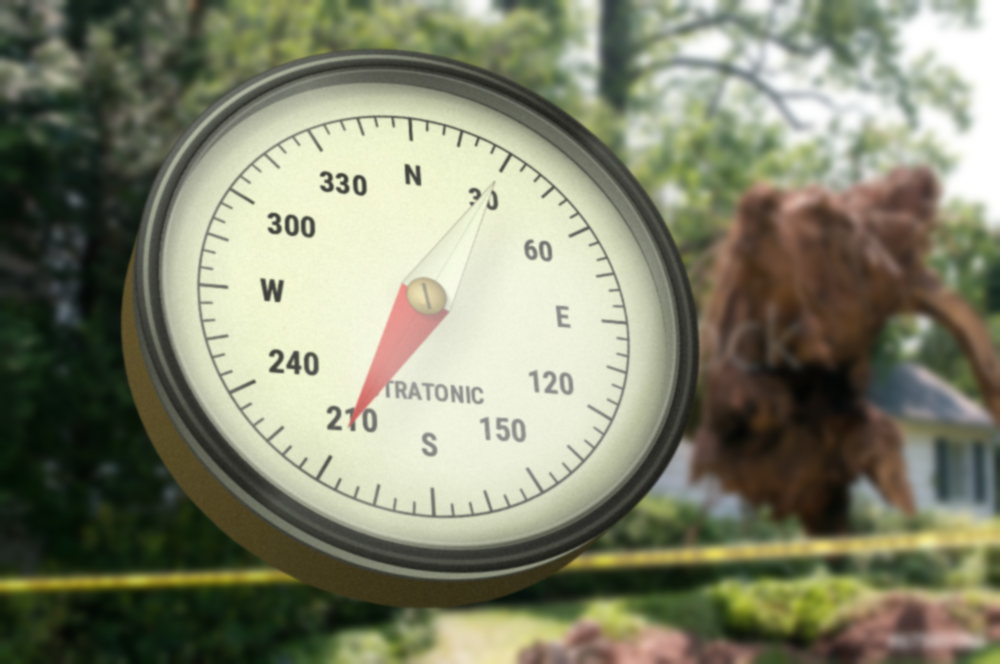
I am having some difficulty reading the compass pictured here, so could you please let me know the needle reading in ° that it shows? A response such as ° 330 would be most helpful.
° 210
